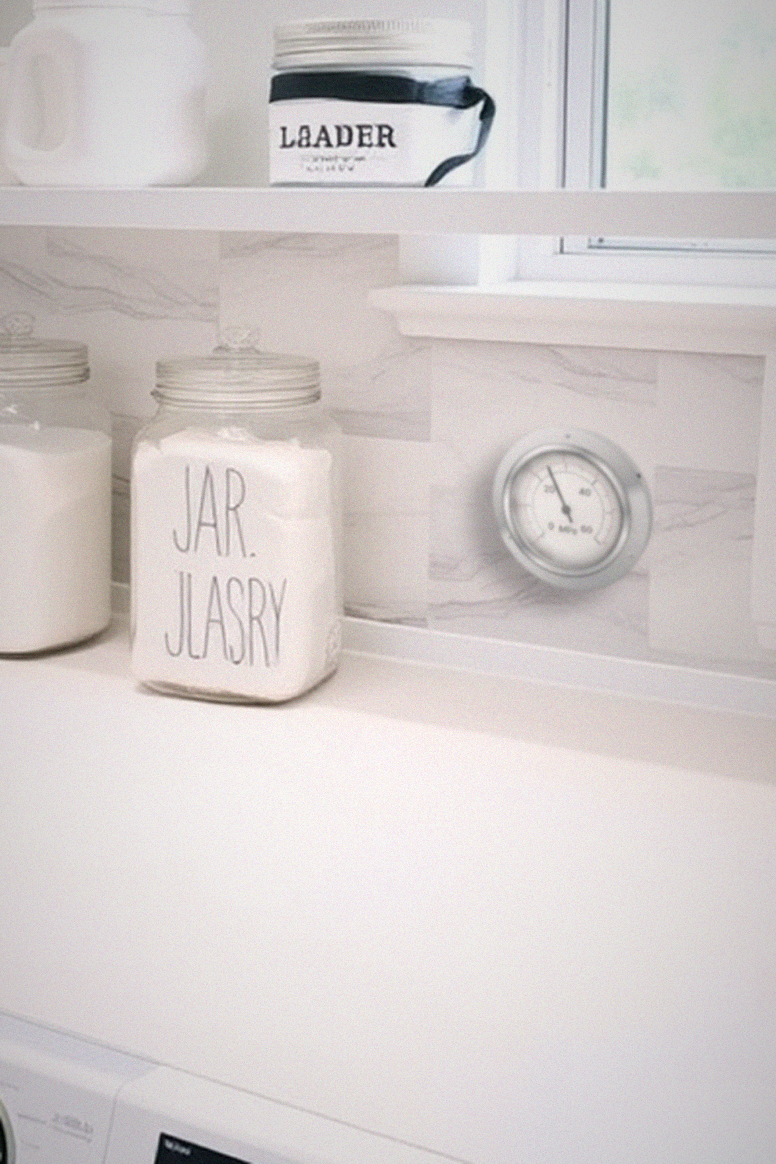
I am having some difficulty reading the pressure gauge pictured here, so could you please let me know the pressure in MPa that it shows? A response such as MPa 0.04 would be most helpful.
MPa 25
